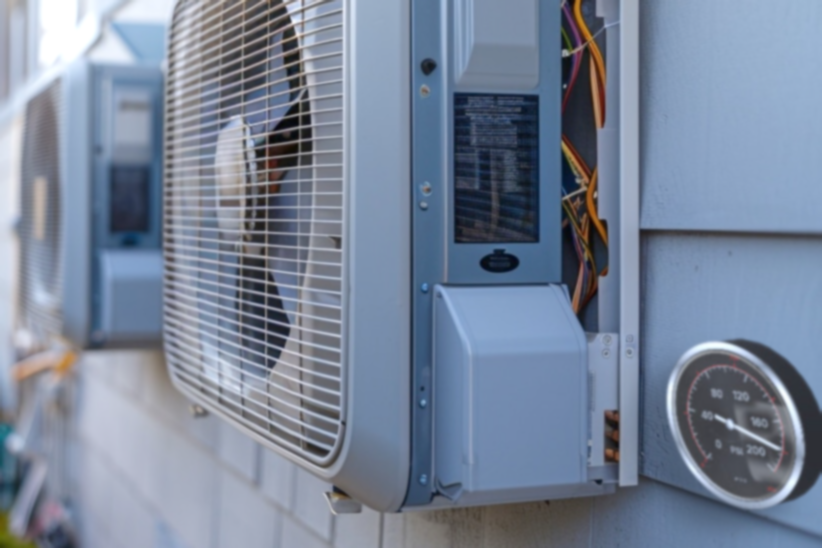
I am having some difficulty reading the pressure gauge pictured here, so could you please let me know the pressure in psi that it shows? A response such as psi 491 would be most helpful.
psi 180
